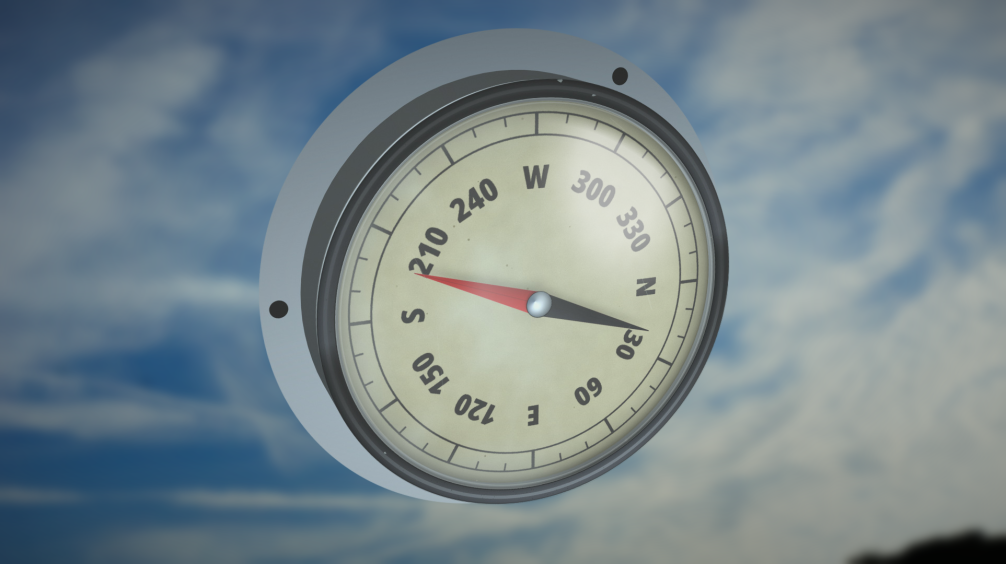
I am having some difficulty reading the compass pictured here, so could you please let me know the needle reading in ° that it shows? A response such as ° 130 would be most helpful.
° 200
